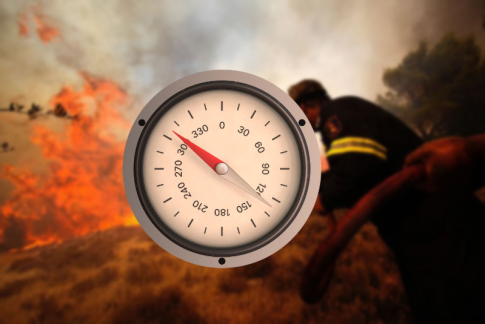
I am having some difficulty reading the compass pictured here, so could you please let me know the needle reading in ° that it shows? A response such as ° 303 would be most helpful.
° 307.5
